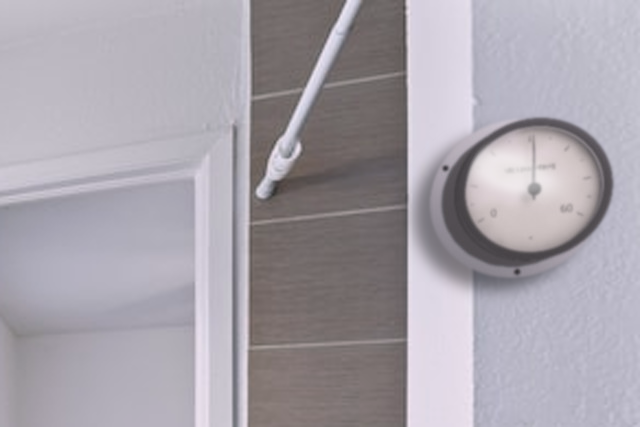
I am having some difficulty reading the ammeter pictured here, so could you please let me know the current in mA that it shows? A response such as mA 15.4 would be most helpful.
mA 30
